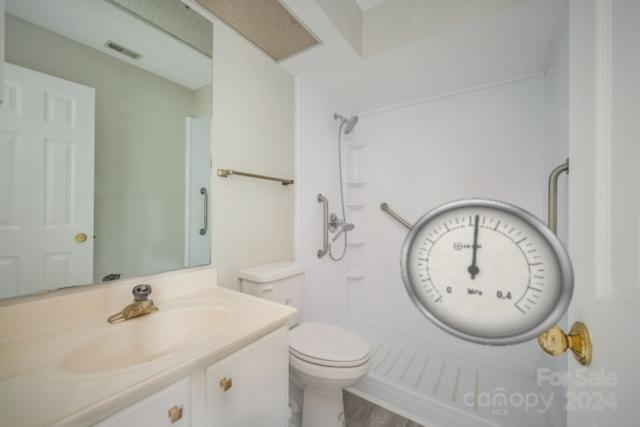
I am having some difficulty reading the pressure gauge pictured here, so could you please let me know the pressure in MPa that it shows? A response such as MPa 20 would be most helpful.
MPa 0.21
